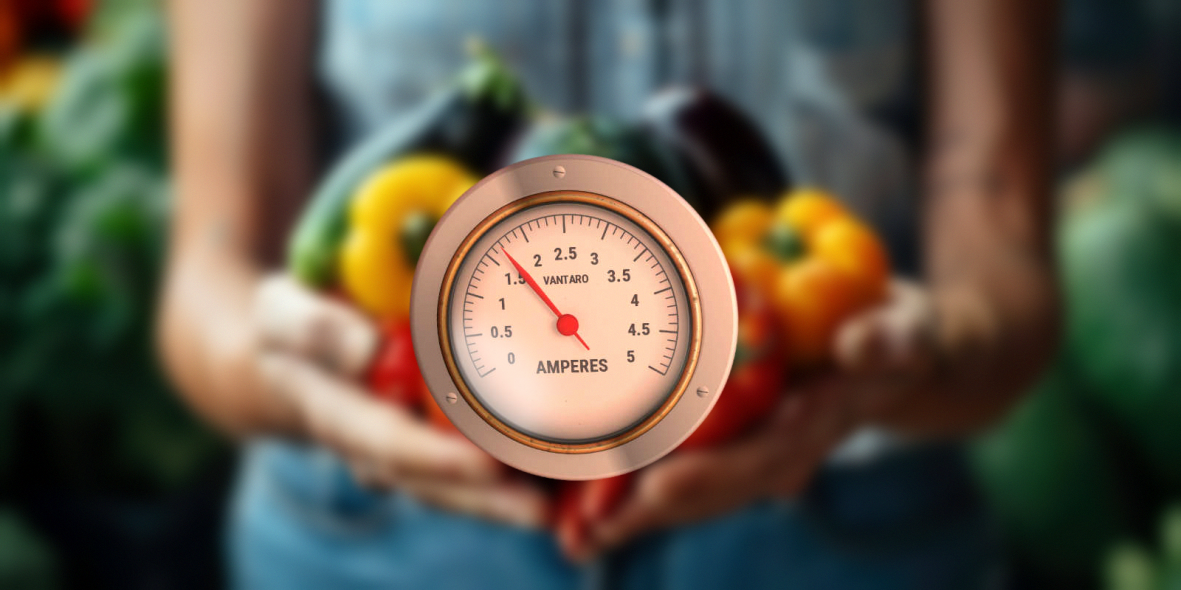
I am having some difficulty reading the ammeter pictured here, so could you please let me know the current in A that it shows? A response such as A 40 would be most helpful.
A 1.7
